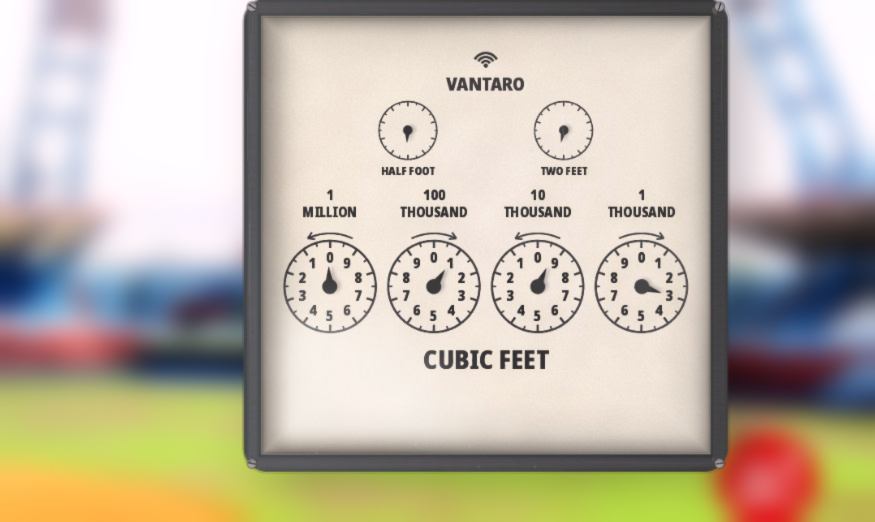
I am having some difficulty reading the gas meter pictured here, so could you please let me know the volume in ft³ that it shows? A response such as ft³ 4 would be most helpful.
ft³ 9300
